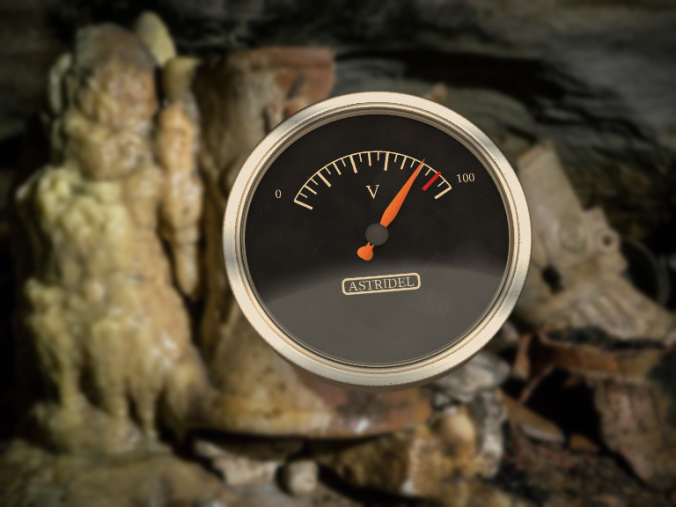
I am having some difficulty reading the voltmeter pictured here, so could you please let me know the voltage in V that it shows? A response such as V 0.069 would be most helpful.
V 80
